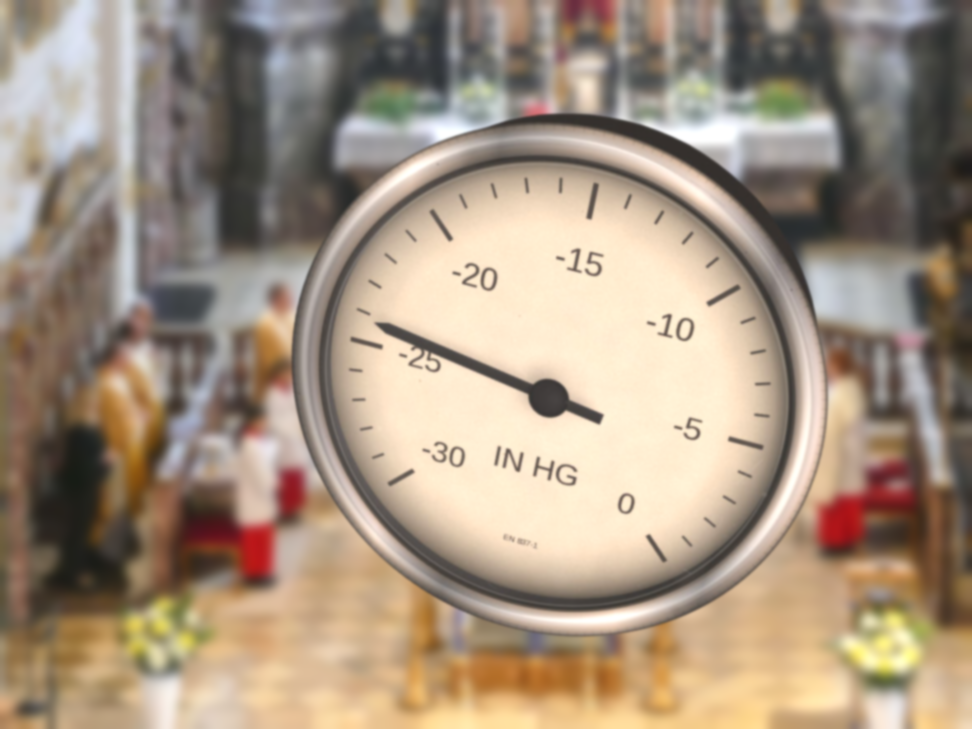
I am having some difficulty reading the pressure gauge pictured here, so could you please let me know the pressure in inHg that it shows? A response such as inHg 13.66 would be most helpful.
inHg -24
